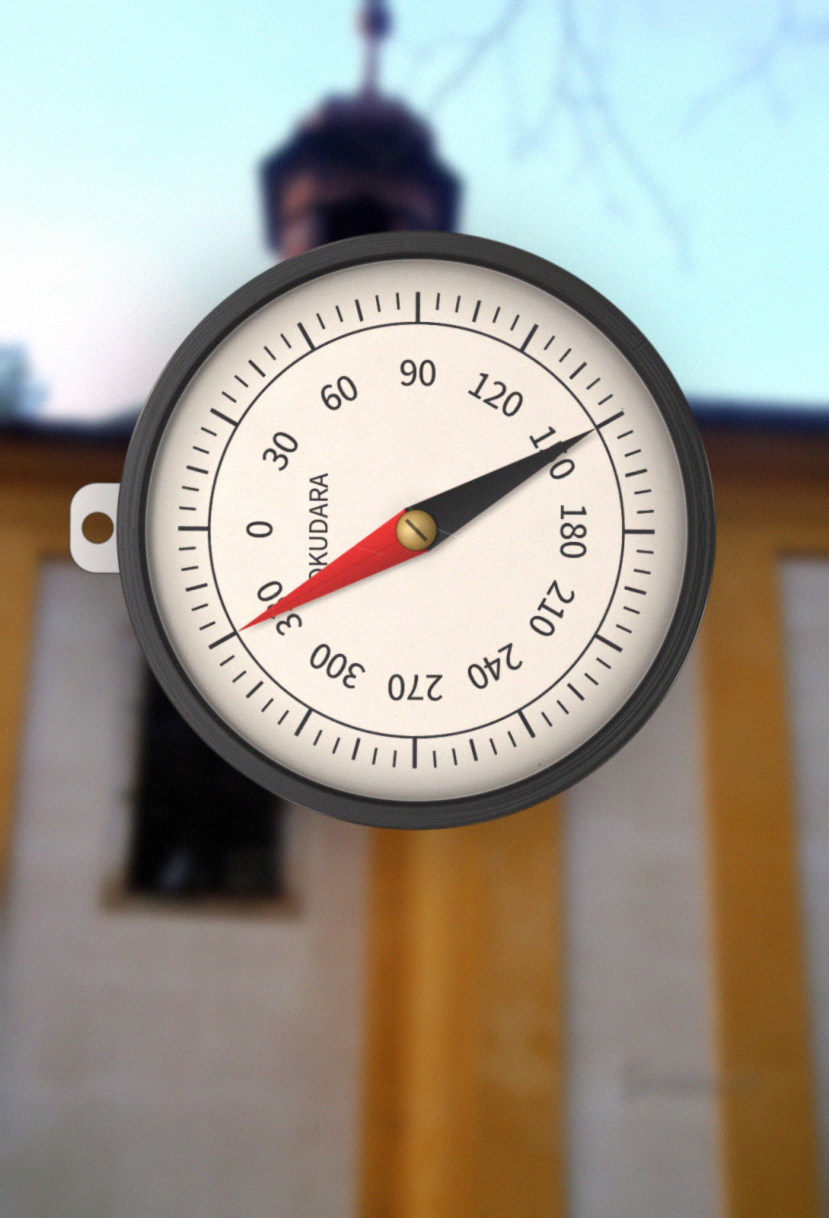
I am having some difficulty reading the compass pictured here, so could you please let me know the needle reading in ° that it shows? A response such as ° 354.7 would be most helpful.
° 330
